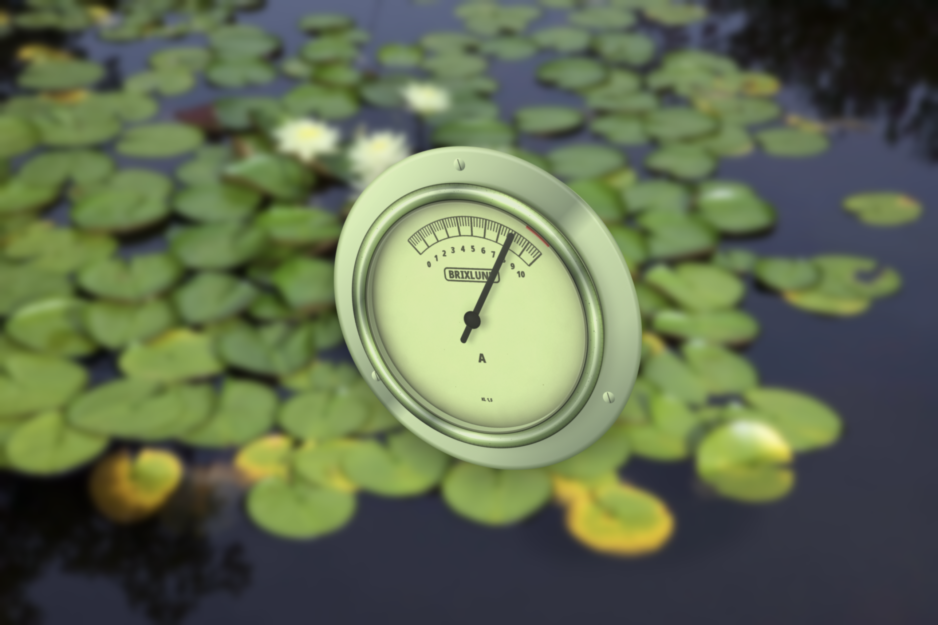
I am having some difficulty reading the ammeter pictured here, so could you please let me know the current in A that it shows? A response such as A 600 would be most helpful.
A 8
